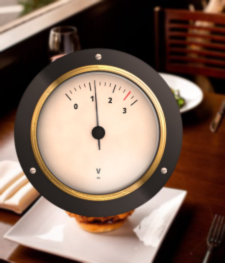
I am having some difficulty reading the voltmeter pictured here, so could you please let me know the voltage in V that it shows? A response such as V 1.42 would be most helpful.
V 1.2
